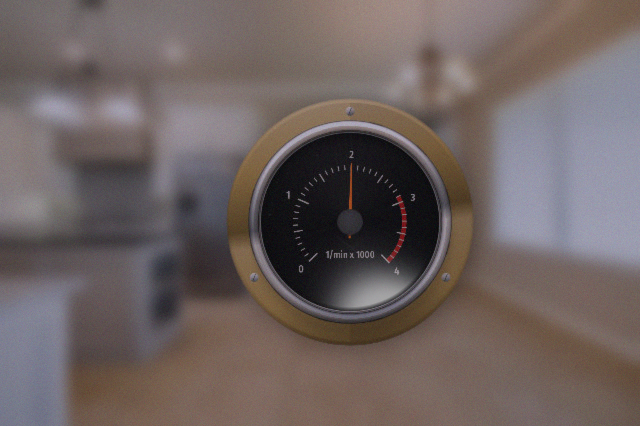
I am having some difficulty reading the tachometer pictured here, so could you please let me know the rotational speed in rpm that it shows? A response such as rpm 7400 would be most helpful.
rpm 2000
